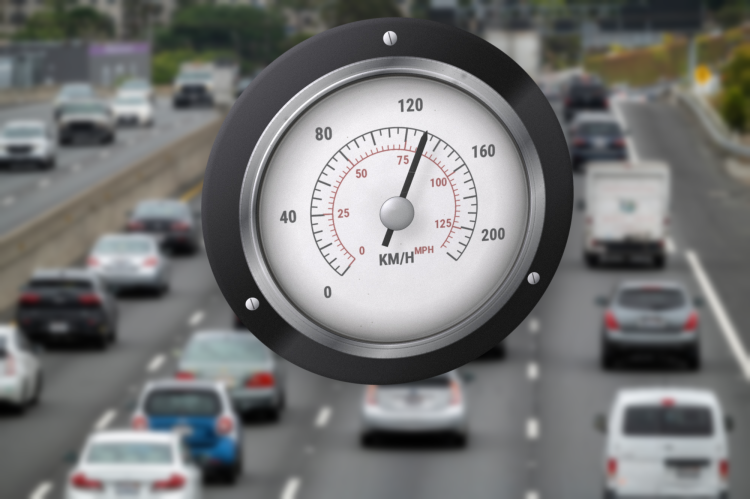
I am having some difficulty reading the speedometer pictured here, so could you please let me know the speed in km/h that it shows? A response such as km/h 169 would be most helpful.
km/h 130
